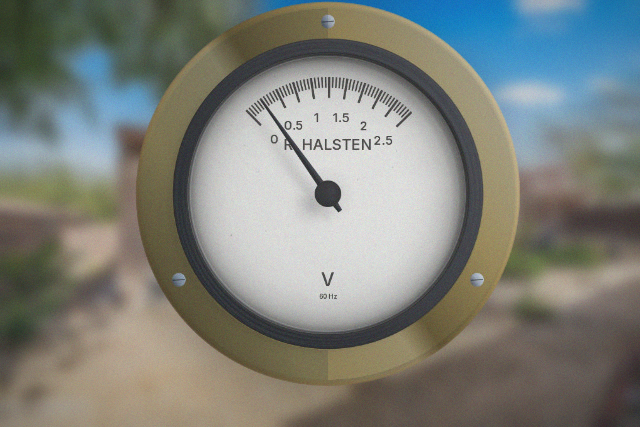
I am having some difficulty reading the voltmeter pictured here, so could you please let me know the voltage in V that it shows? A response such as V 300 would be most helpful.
V 0.25
